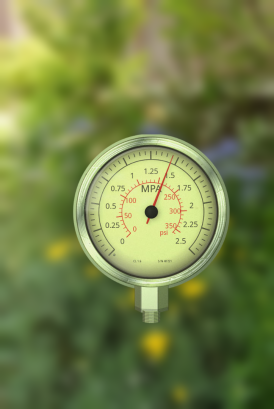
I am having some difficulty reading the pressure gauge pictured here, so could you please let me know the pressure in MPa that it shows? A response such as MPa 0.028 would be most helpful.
MPa 1.45
